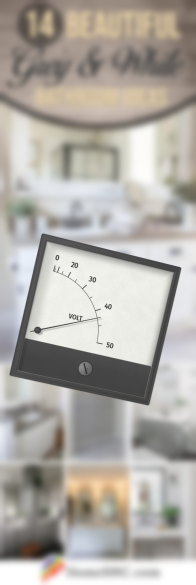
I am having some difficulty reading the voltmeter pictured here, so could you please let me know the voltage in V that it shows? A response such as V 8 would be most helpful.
V 42.5
